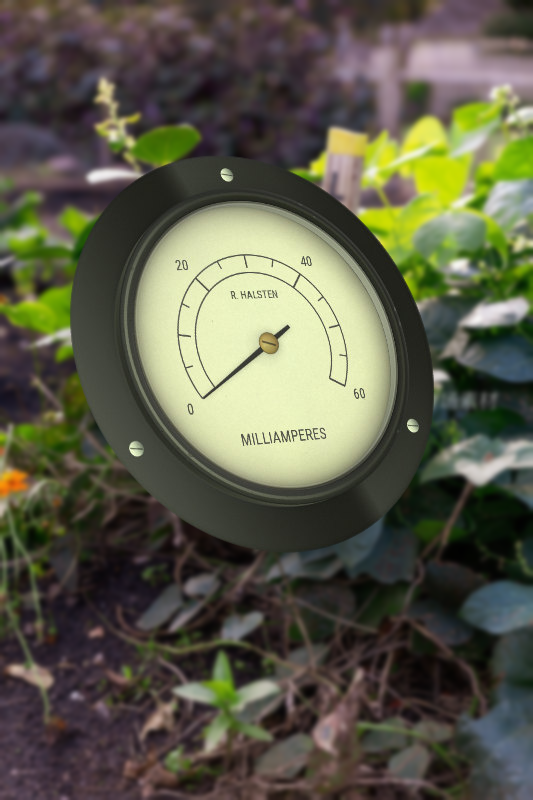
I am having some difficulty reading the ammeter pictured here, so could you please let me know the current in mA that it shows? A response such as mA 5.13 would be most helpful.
mA 0
